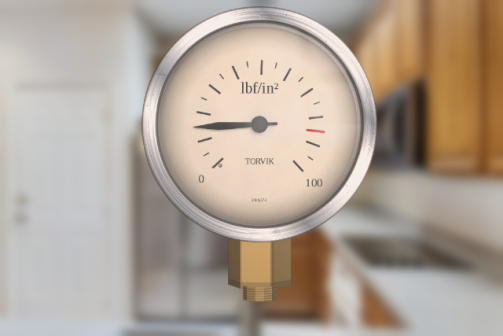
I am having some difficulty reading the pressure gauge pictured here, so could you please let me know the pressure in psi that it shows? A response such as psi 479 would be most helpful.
psi 15
